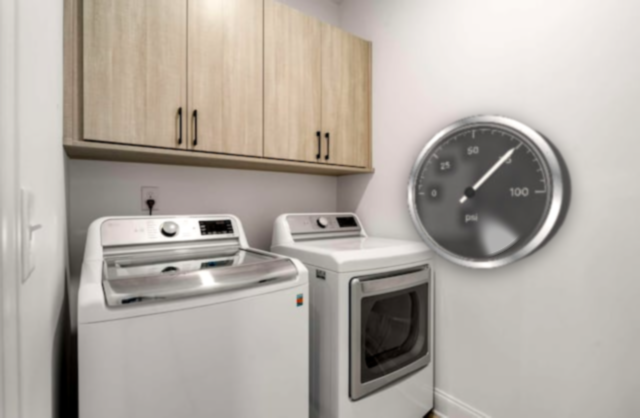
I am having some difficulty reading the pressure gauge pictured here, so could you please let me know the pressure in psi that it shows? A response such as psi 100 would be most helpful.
psi 75
